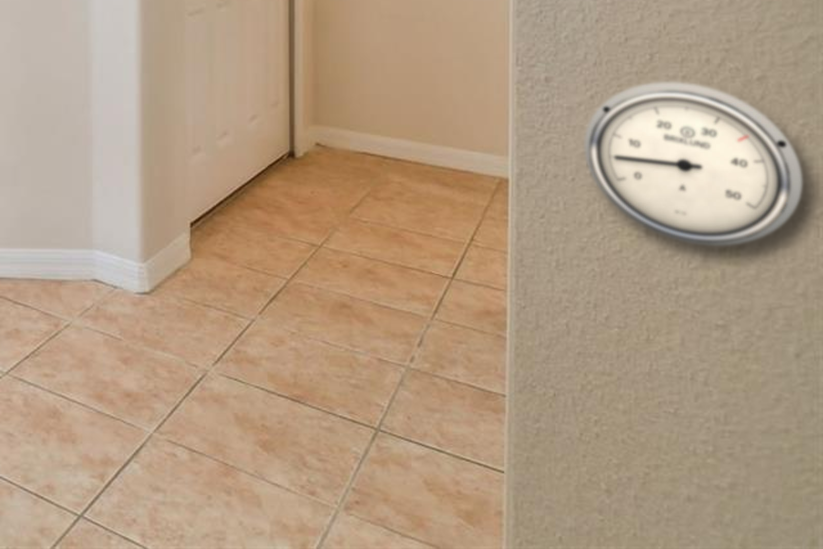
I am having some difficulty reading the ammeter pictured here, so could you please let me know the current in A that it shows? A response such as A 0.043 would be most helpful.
A 5
